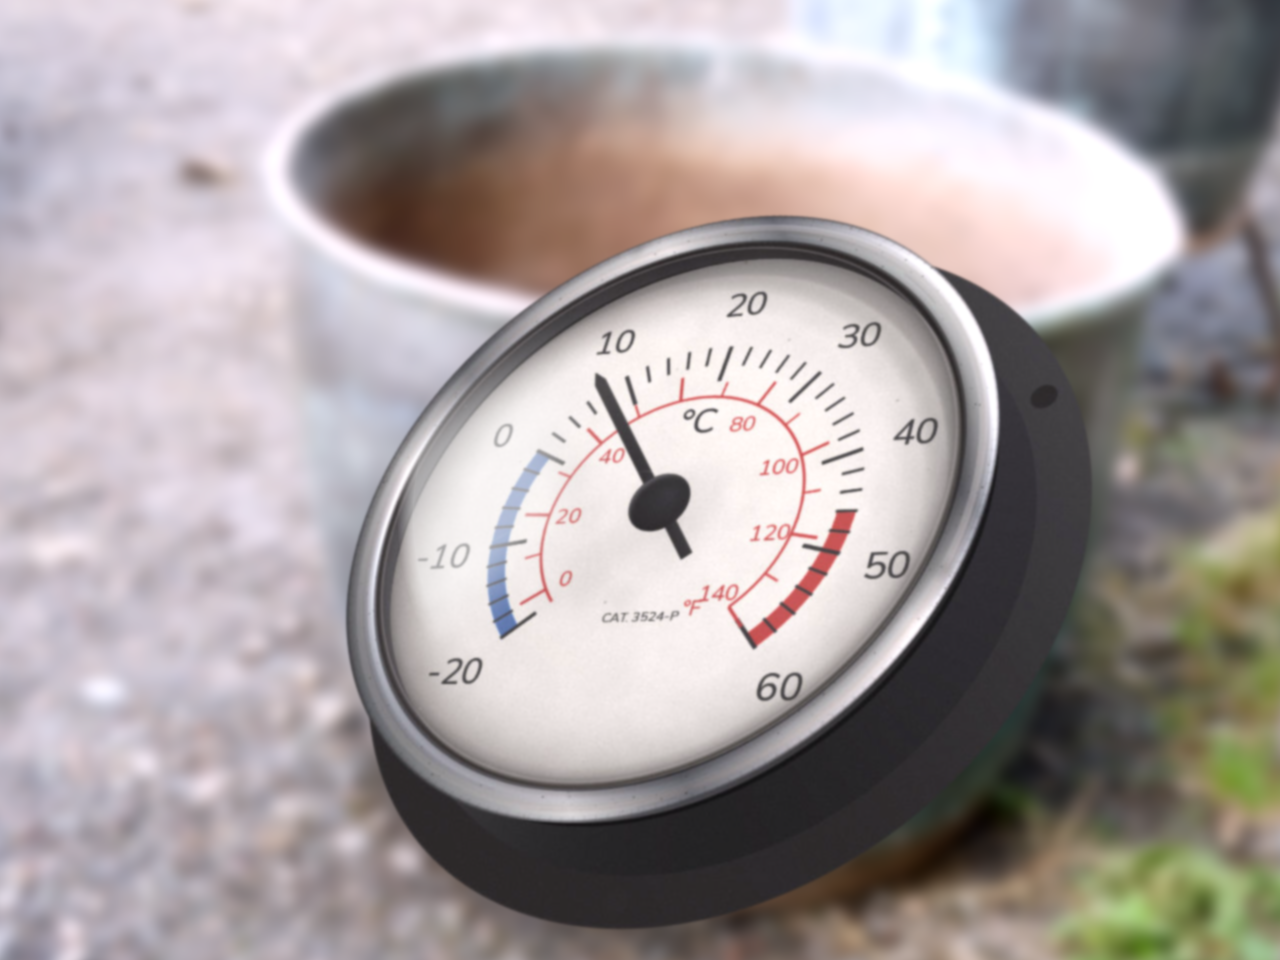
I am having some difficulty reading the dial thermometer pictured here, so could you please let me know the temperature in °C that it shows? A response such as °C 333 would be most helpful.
°C 8
